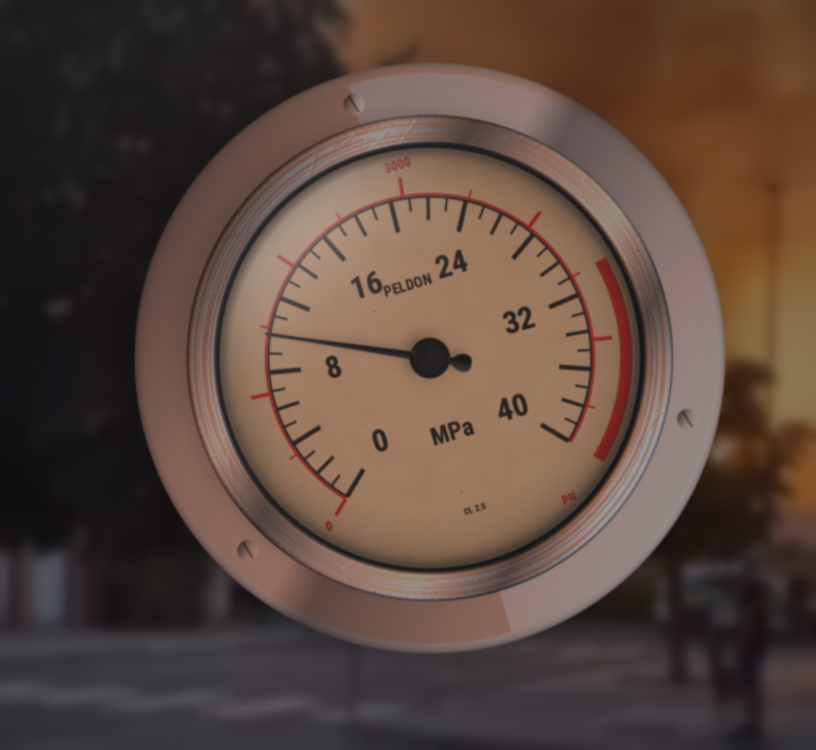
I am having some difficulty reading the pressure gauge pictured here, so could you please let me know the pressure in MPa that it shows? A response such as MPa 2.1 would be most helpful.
MPa 10
